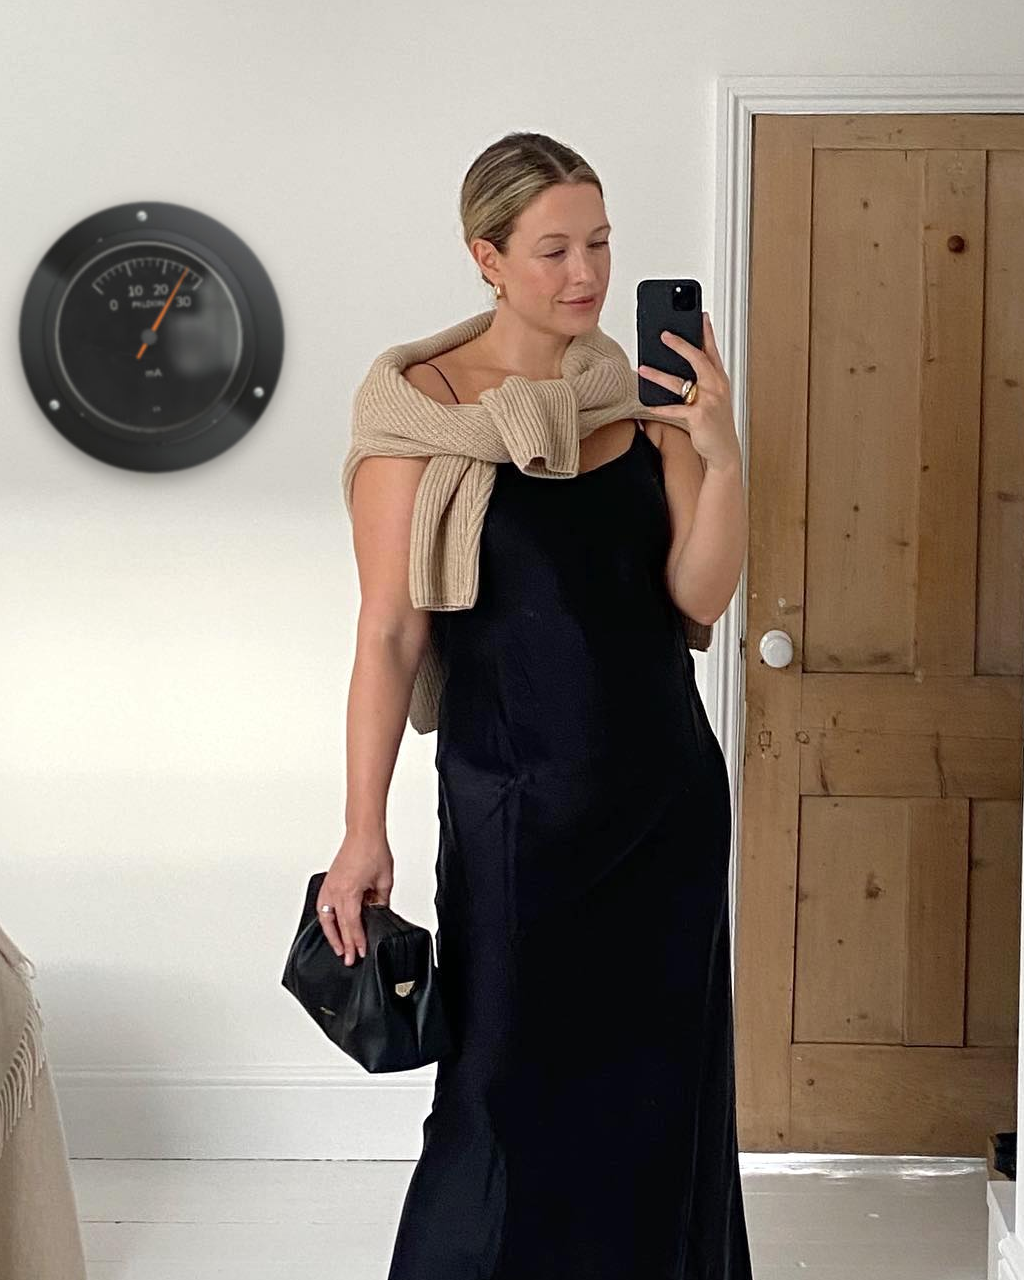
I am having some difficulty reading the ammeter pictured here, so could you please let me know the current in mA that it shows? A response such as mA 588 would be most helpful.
mA 26
